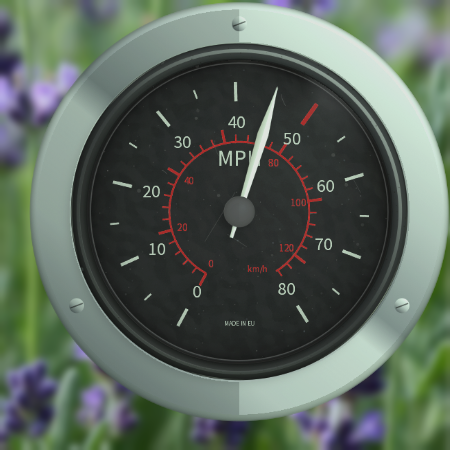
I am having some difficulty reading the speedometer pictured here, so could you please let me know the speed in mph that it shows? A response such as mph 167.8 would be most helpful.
mph 45
